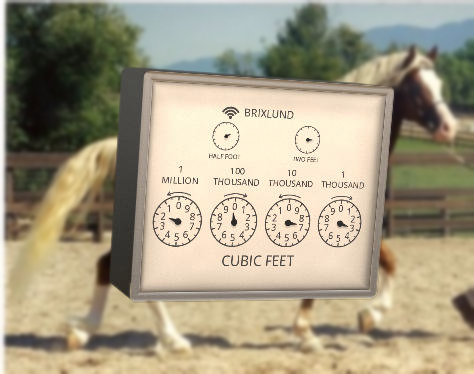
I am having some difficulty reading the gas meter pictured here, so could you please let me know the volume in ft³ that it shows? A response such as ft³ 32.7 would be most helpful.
ft³ 197300
